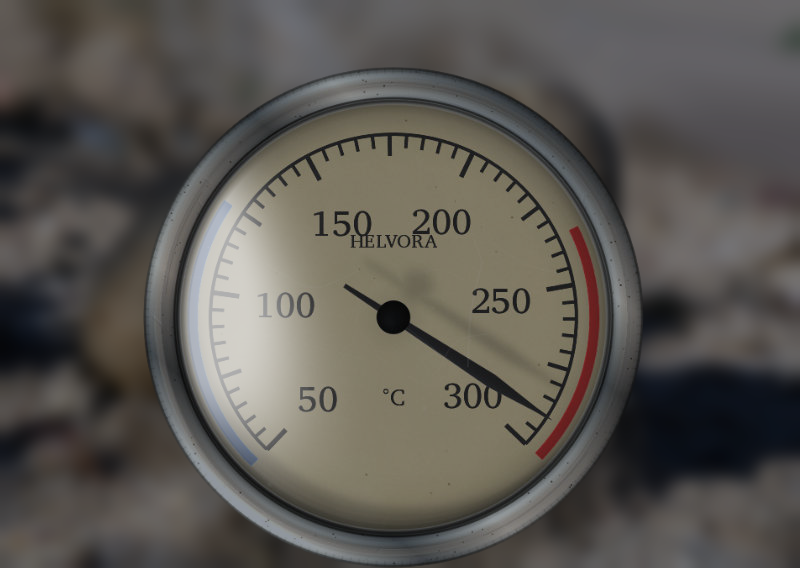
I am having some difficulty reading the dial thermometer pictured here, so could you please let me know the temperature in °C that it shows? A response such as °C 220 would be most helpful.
°C 290
